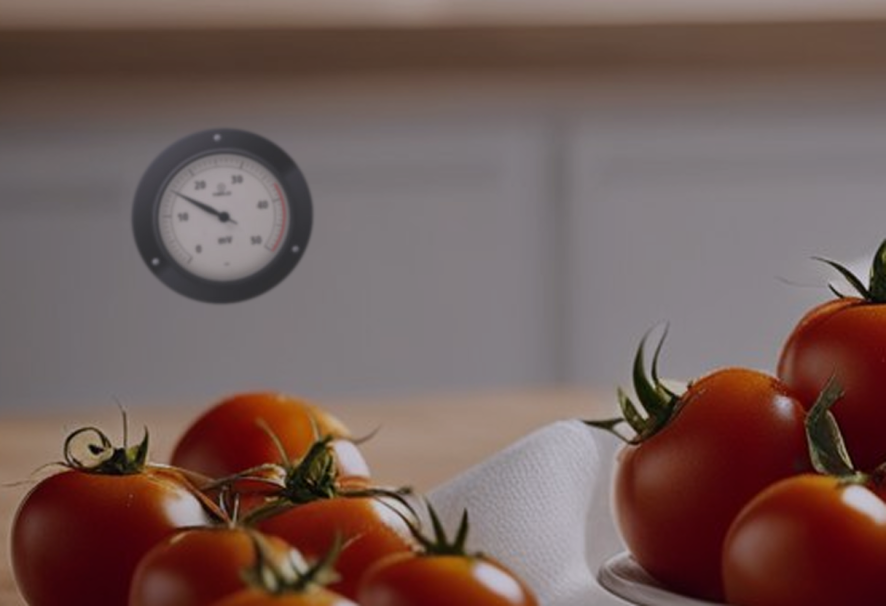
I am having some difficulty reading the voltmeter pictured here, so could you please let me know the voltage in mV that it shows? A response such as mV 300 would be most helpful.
mV 15
